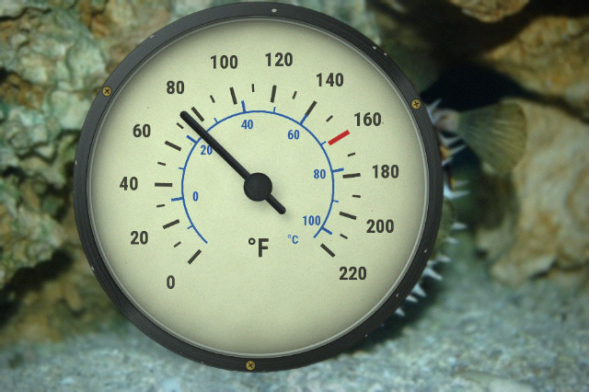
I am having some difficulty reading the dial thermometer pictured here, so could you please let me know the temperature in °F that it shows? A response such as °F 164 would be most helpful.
°F 75
